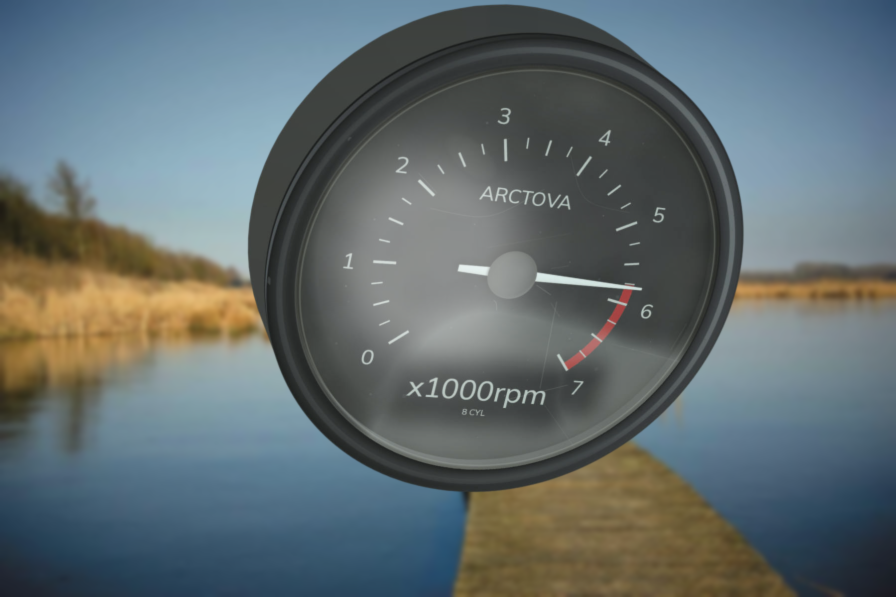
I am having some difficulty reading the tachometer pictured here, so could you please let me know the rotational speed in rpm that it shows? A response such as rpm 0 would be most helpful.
rpm 5750
